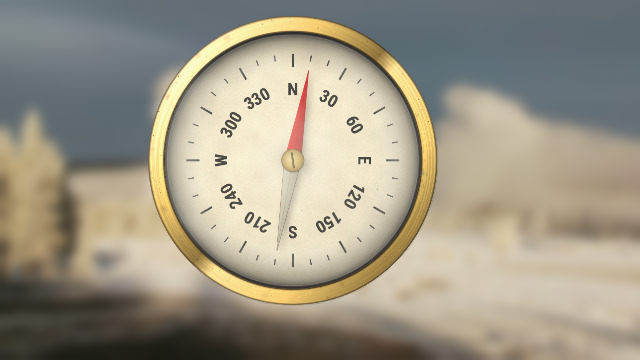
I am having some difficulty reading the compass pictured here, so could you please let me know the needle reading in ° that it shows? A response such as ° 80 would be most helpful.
° 10
